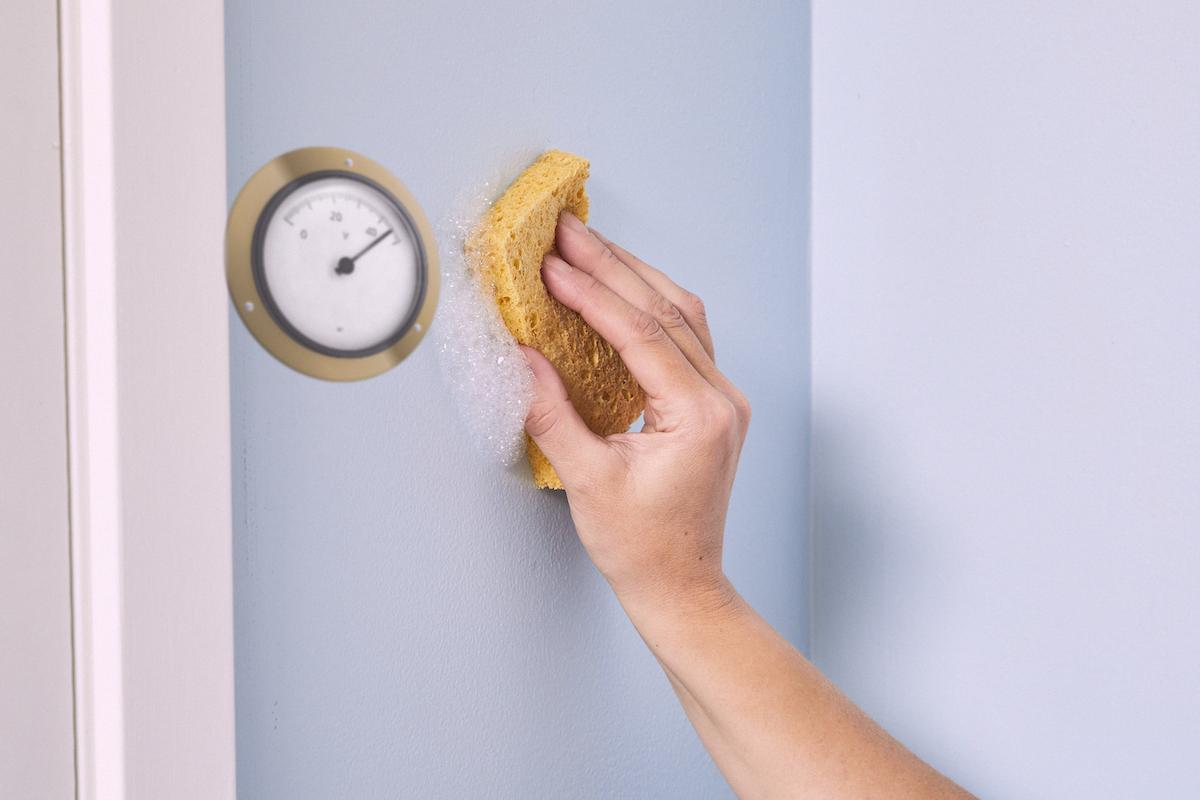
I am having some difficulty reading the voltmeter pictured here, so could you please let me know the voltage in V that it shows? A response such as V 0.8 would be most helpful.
V 45
